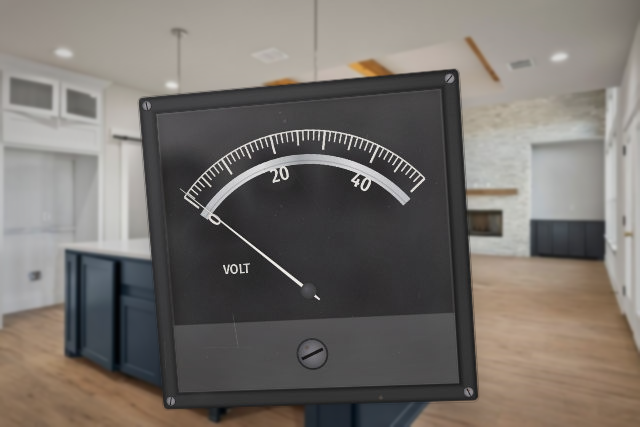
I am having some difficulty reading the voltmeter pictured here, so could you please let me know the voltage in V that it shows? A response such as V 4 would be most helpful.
V 1
